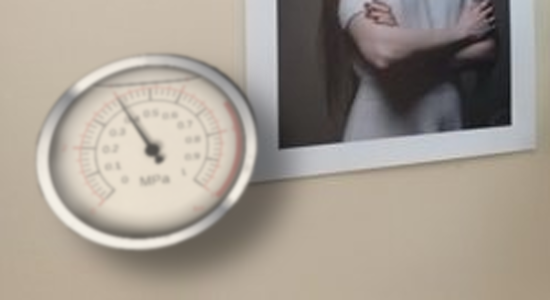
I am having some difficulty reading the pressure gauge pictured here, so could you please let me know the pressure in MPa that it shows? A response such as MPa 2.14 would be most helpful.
MPa 0.4
